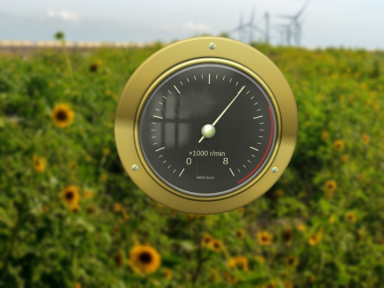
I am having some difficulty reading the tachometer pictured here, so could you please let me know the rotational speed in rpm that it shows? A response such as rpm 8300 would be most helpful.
rpm 5000
